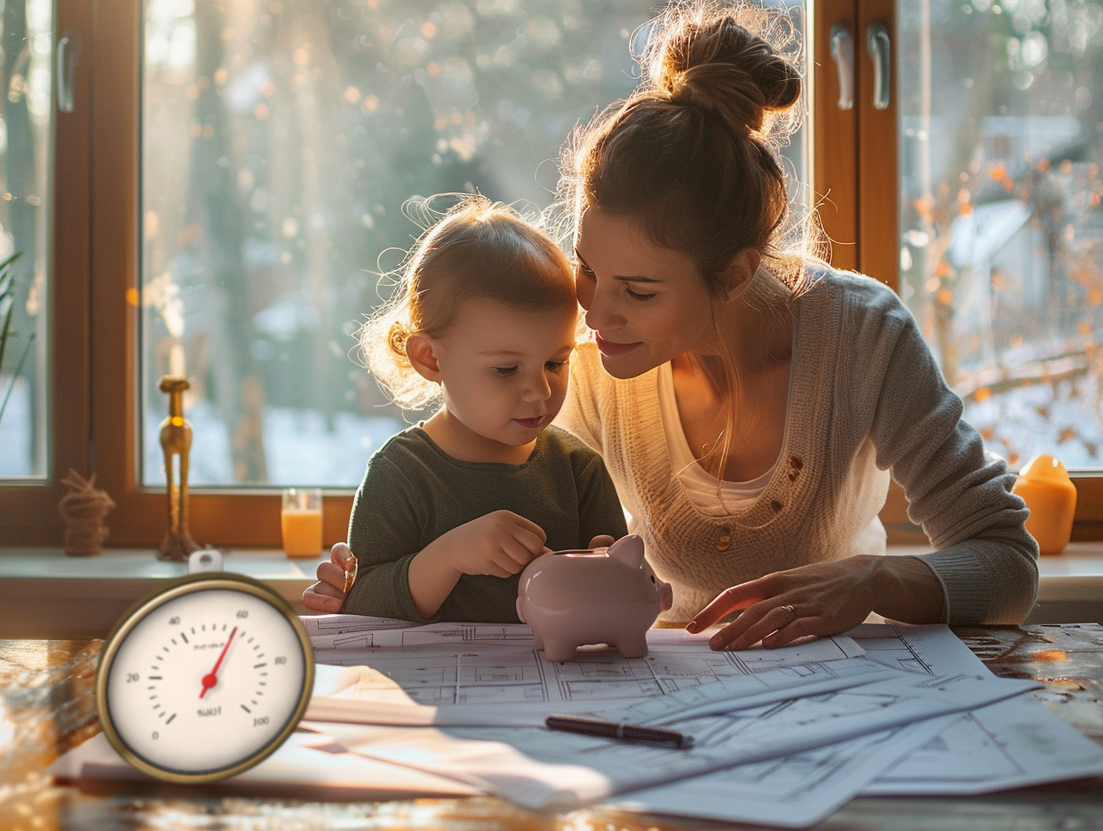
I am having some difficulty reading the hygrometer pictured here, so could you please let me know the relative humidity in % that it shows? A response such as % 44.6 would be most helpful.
% 60
